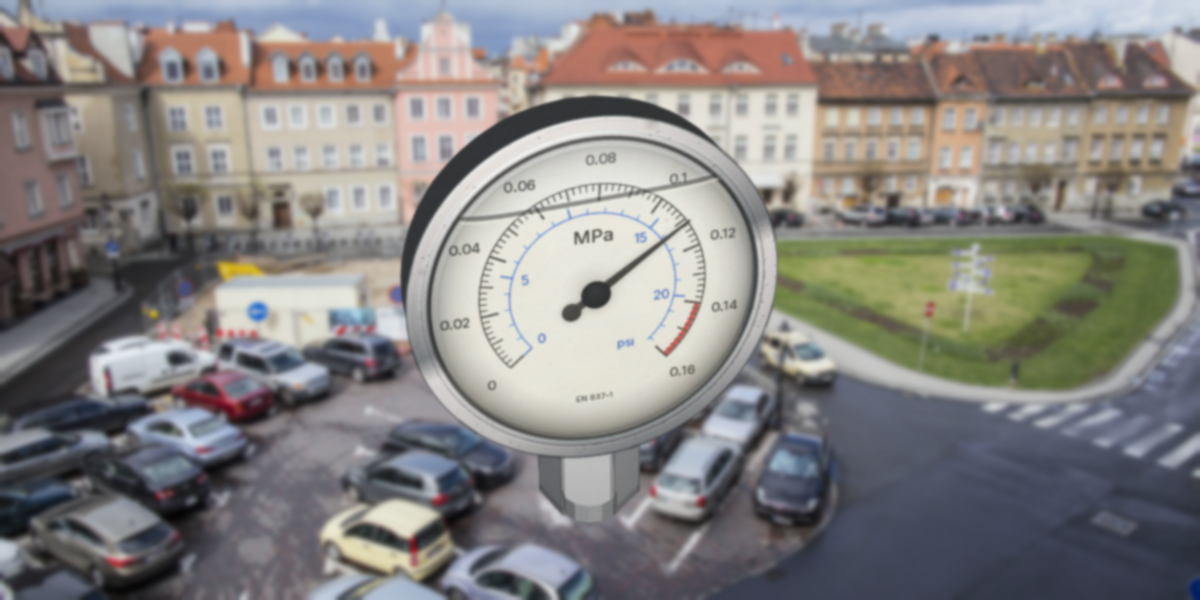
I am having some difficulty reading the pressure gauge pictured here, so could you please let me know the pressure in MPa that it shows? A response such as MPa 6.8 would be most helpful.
MPa 0.11
